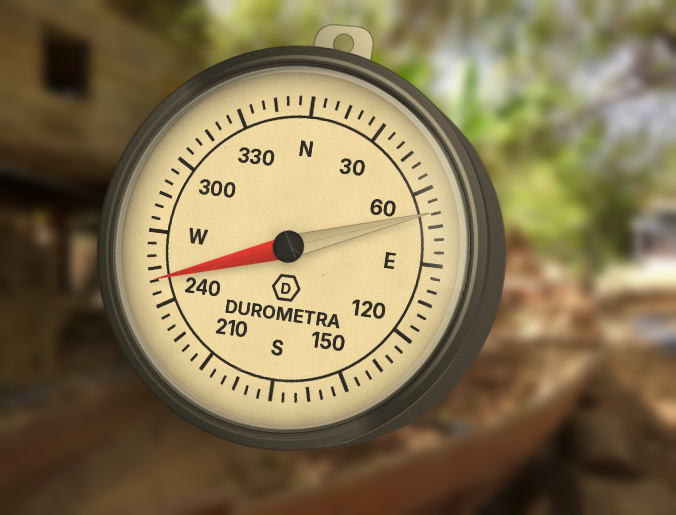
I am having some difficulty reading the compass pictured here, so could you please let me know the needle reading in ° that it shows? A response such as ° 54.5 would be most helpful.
° 250
